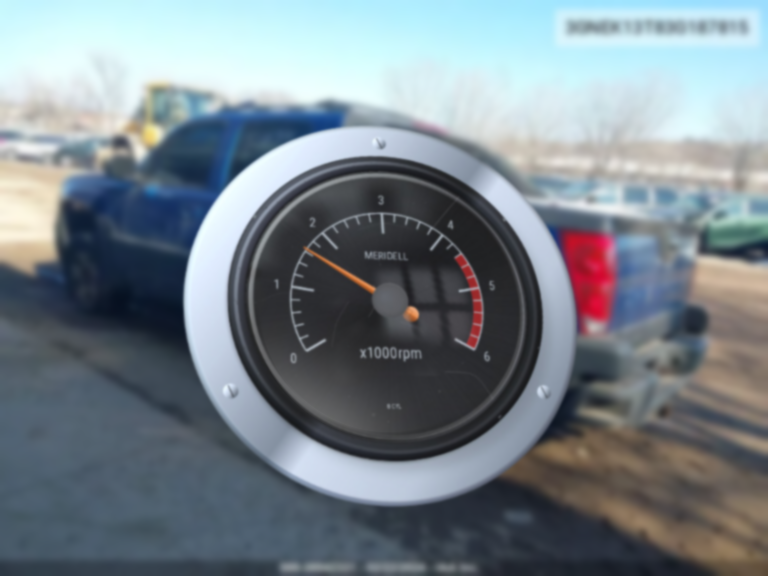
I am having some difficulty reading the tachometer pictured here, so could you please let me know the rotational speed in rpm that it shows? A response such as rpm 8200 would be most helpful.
rpm 1600
